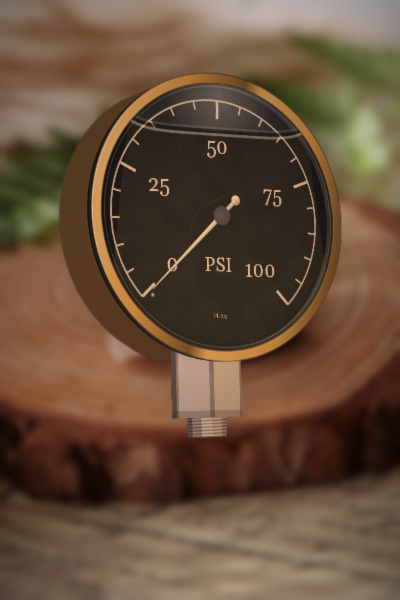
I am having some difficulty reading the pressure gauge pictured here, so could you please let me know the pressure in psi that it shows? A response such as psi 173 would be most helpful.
psi 0
